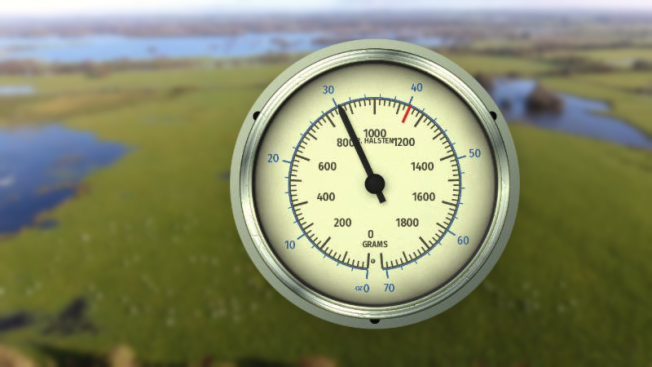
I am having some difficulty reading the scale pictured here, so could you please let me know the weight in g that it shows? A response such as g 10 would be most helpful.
g 860
